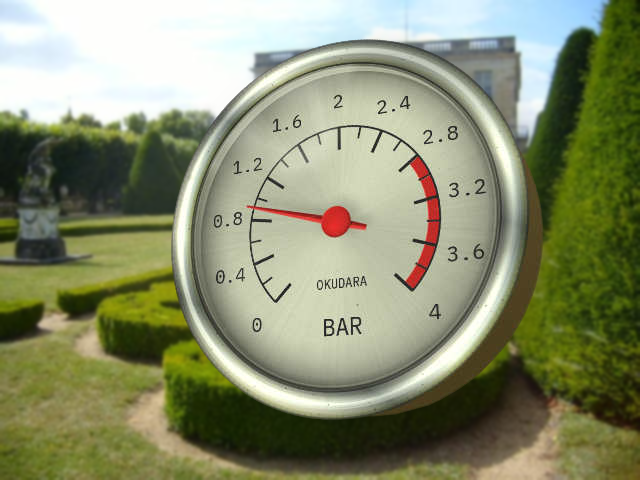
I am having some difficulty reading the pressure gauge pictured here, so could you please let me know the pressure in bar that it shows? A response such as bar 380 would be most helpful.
bar 0.9
